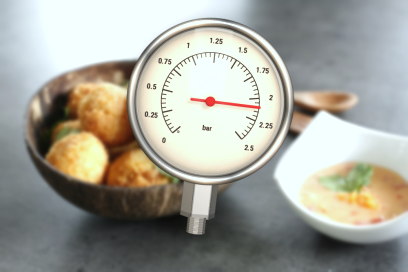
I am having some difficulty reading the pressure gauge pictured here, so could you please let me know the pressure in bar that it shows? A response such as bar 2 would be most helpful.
bar 2.1
